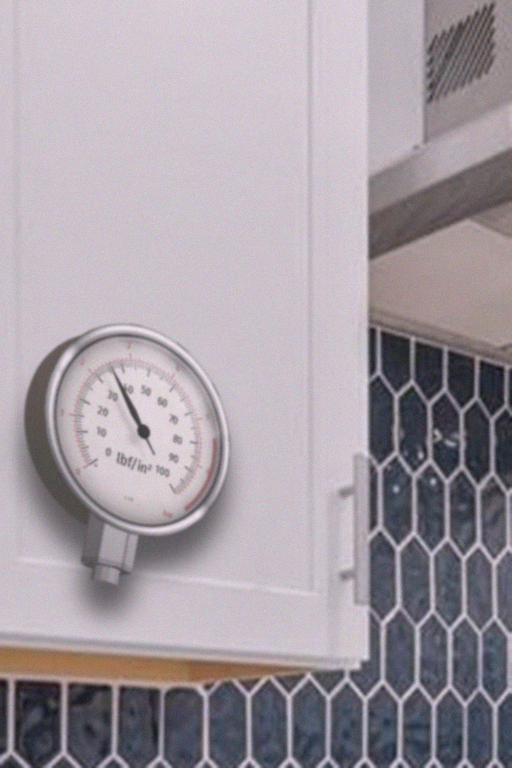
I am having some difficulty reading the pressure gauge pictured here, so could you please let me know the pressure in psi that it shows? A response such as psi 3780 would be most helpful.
psi 35
